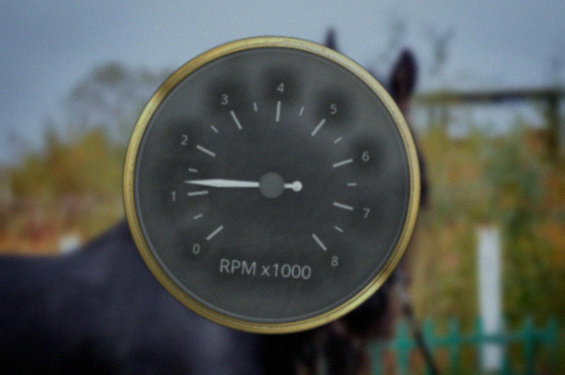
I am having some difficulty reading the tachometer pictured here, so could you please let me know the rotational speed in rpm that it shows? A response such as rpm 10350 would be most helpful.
rpm 1250
